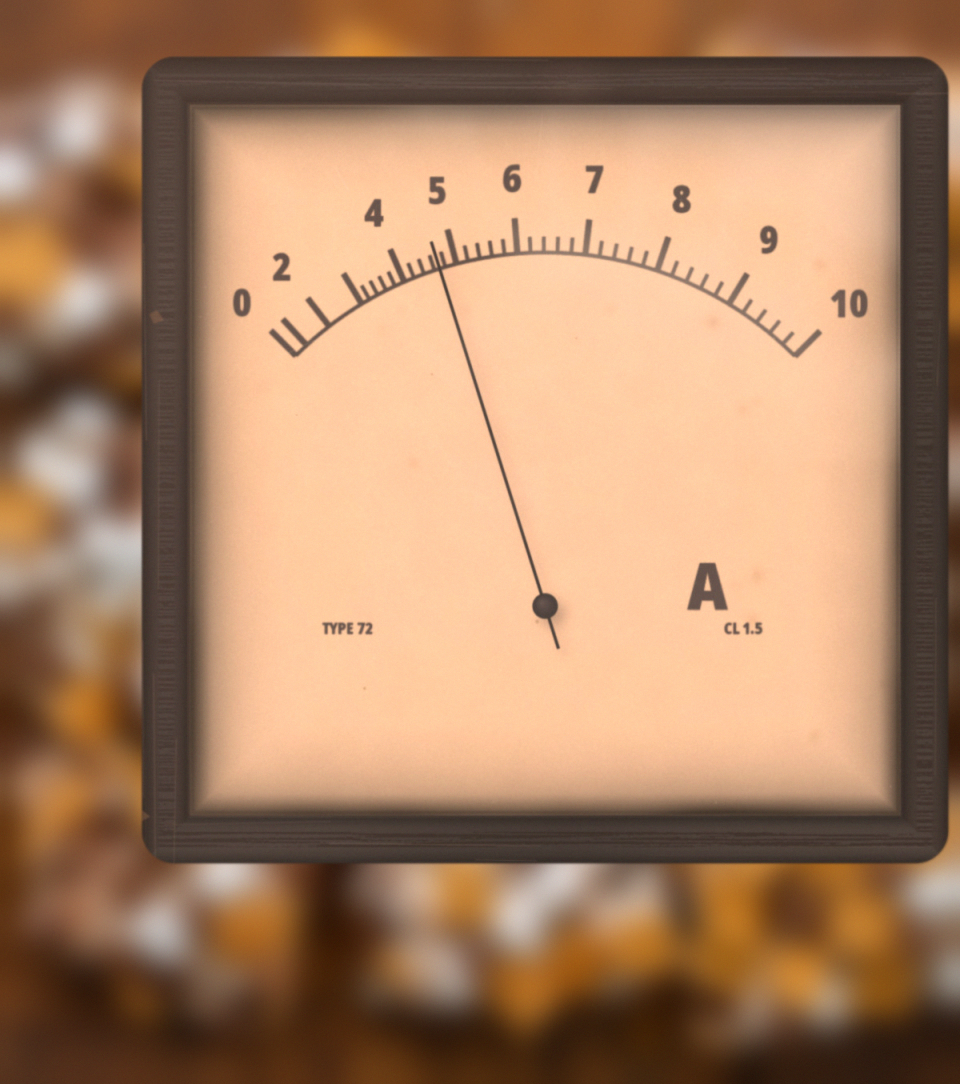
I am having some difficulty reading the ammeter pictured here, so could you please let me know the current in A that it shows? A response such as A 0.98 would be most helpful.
A 4.7
